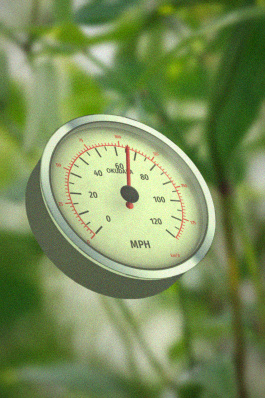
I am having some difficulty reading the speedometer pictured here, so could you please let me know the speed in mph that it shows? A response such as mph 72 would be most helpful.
mph 65
